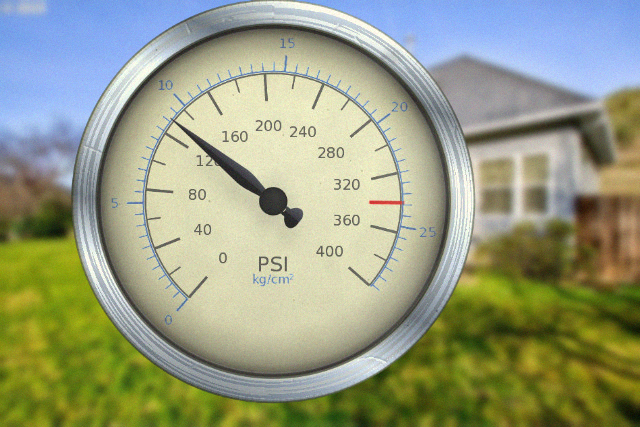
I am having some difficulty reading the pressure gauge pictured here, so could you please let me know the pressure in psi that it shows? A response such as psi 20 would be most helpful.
psi 130
